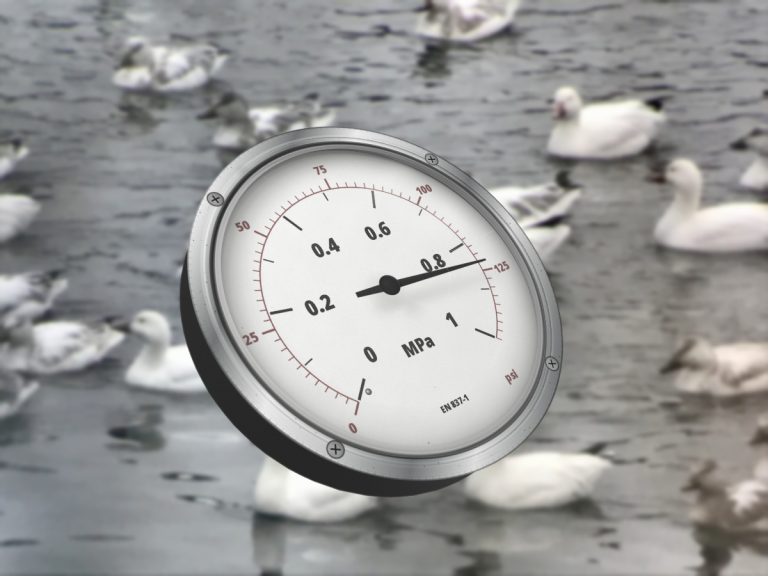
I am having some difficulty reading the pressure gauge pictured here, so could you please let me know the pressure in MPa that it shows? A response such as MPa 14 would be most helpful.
MPa 0.85
